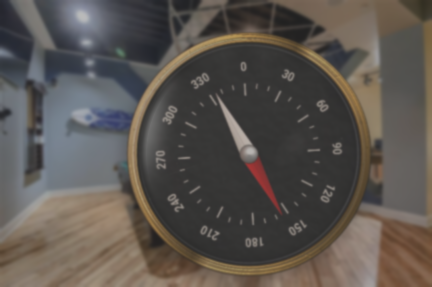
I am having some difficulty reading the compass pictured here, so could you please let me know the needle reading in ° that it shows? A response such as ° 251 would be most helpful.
° 155
